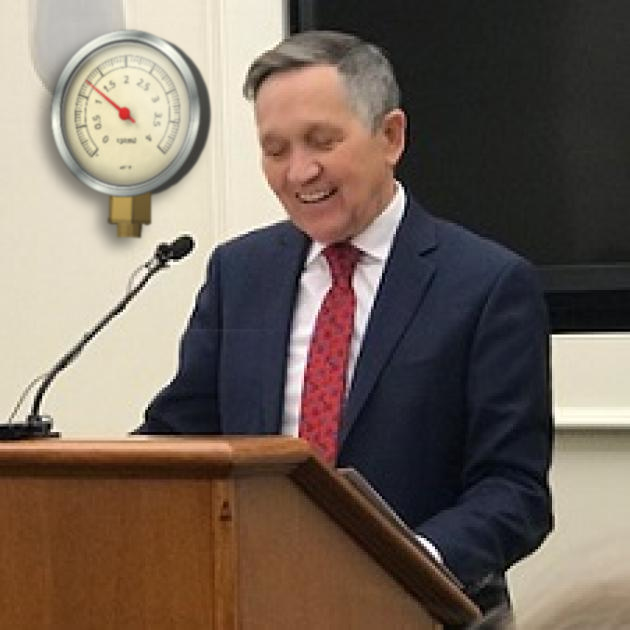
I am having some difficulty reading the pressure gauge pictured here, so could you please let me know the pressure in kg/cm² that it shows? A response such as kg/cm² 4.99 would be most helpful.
kg/cm² 1.25
